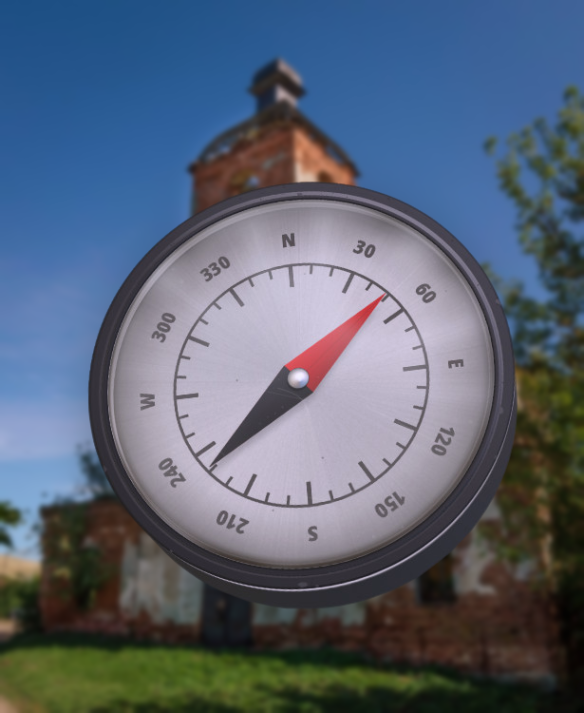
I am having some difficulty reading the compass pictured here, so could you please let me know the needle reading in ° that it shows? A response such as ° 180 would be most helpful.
° 50
